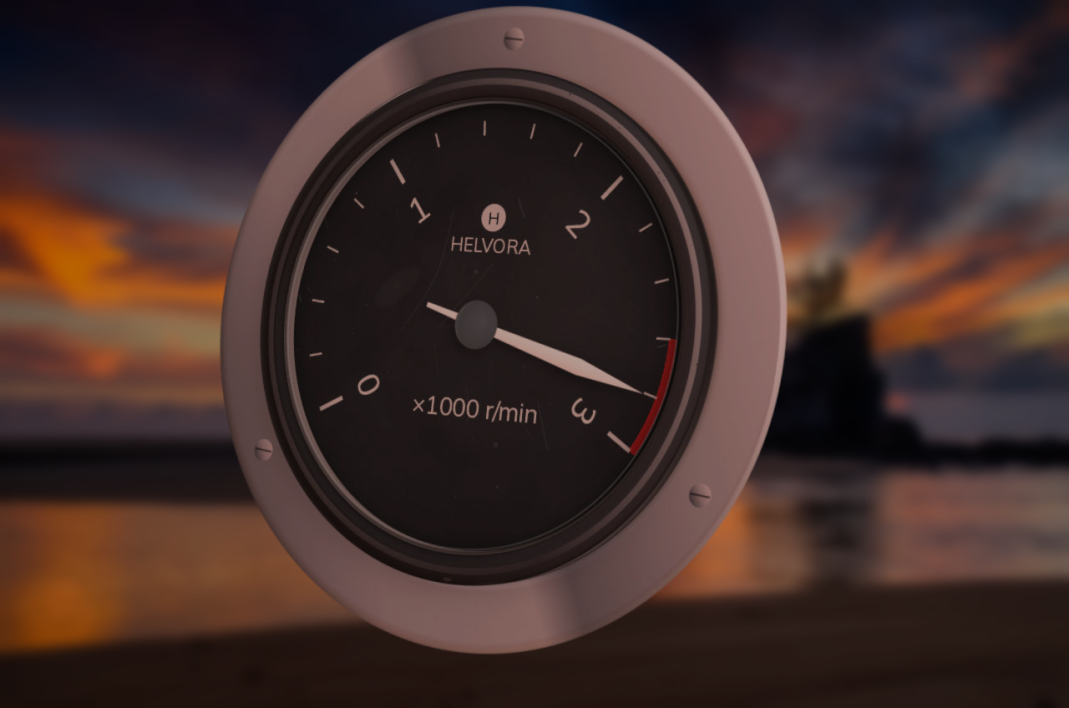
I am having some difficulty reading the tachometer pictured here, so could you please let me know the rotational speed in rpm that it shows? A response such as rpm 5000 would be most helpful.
rpm 2800
